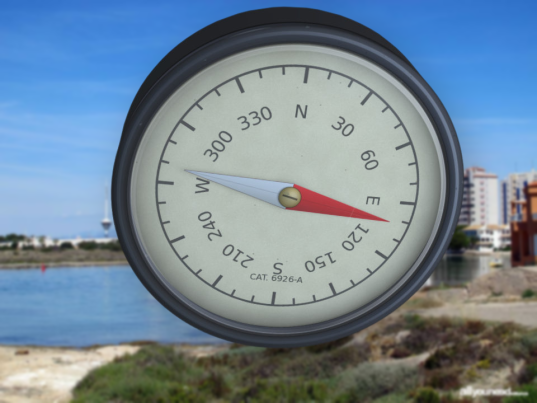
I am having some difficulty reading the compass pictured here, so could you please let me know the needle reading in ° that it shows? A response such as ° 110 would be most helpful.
° 100
